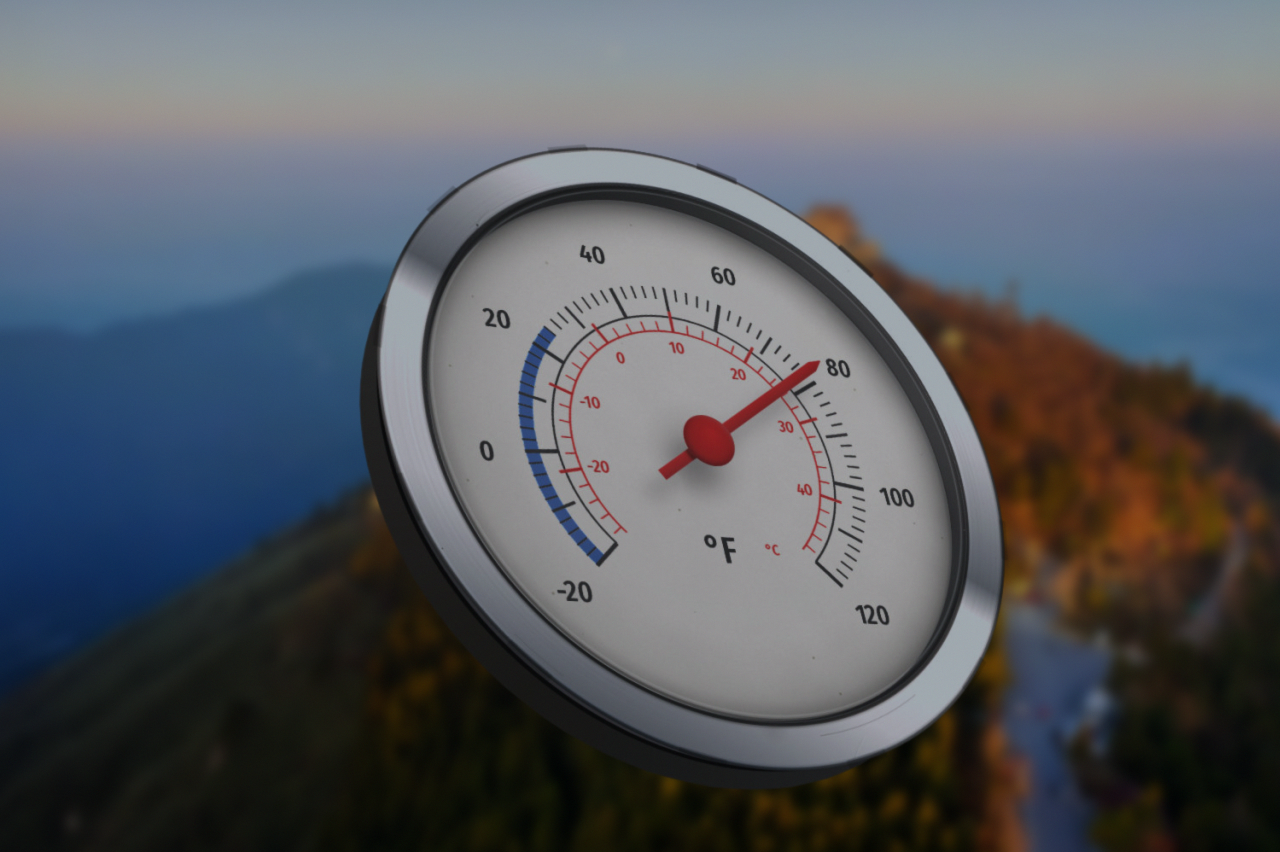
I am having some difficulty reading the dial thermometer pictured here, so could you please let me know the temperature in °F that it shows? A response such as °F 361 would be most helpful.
°F 78
